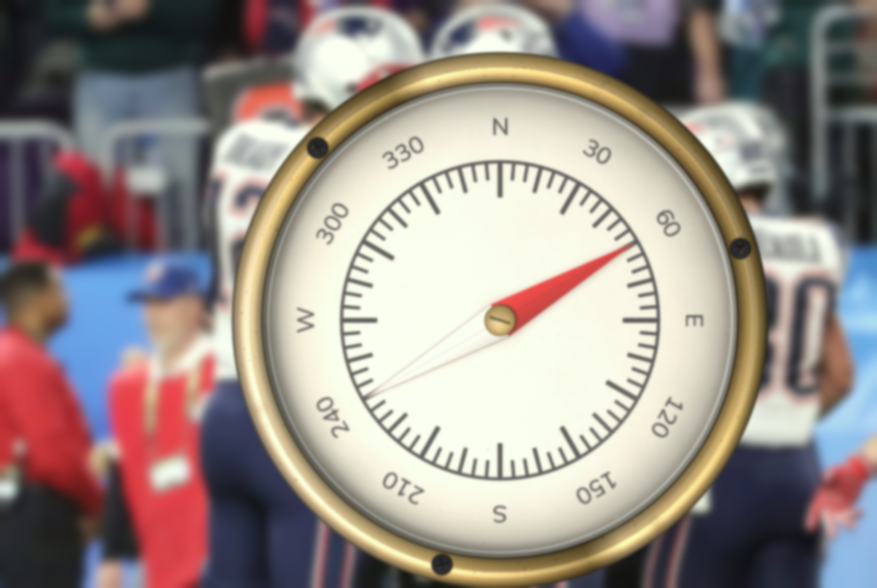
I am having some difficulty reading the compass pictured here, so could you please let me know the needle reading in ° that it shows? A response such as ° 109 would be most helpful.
° 60
